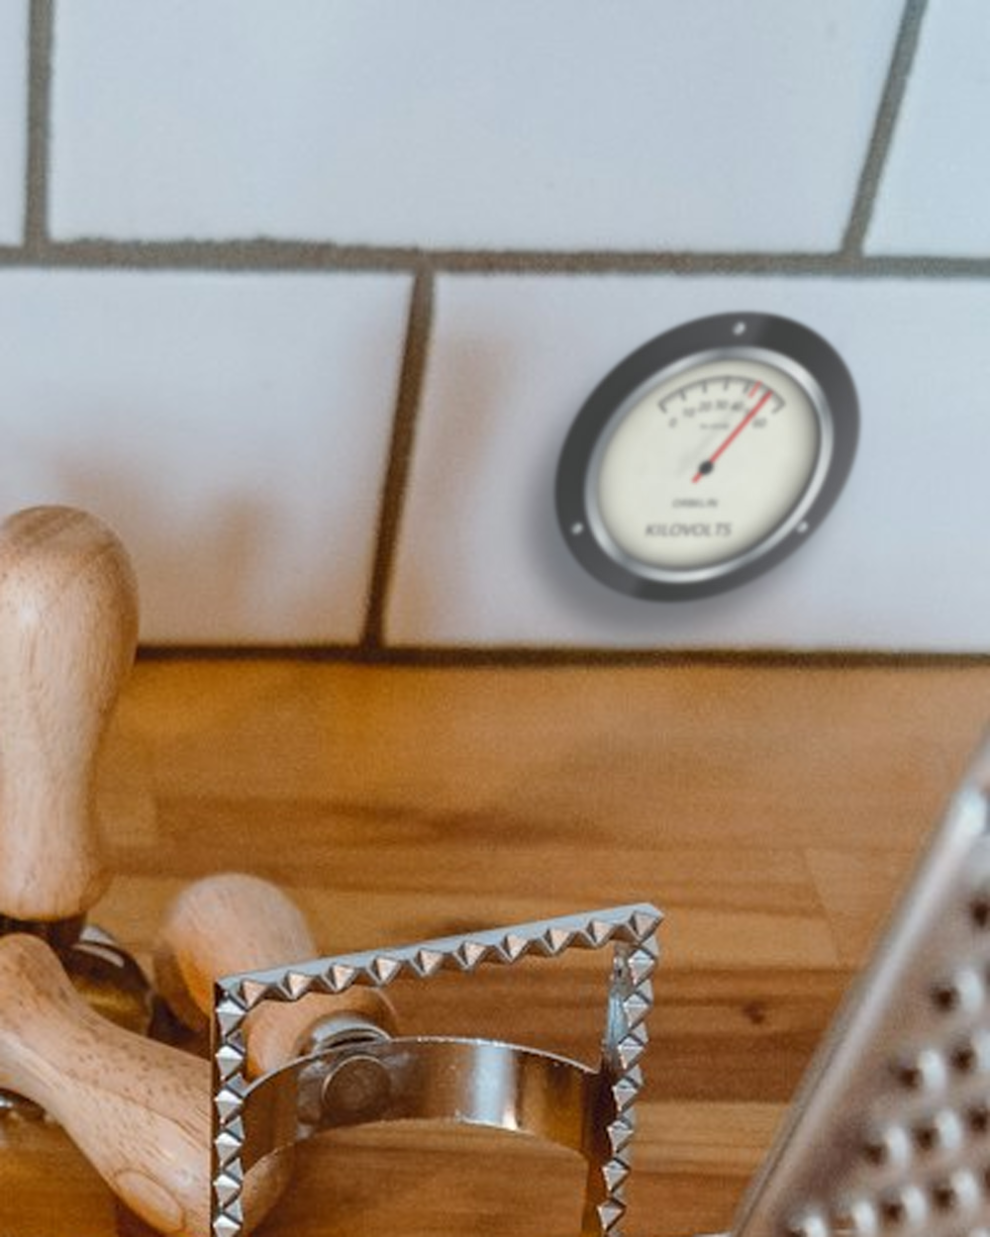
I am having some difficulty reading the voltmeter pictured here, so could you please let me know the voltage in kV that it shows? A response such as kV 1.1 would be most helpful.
kV 50
